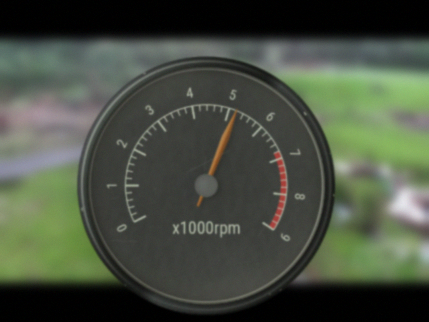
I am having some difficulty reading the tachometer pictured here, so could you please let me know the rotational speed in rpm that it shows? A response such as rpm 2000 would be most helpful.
rpm 5200
